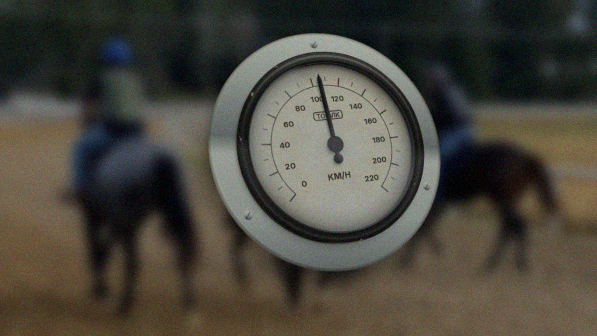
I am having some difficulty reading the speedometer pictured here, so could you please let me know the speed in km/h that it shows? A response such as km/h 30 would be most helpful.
km/h 105
